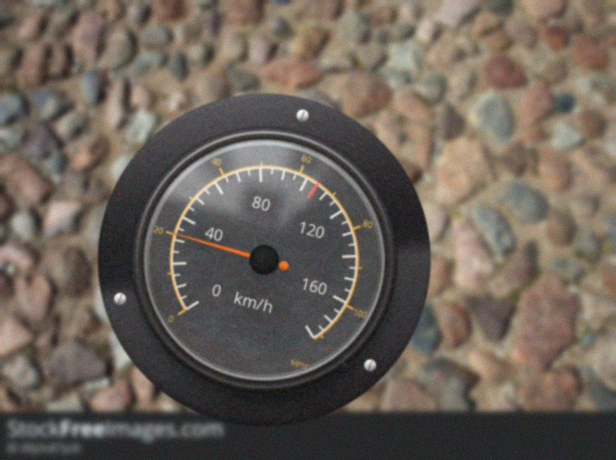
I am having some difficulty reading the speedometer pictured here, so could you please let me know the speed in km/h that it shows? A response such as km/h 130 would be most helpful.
km/h 32.5
